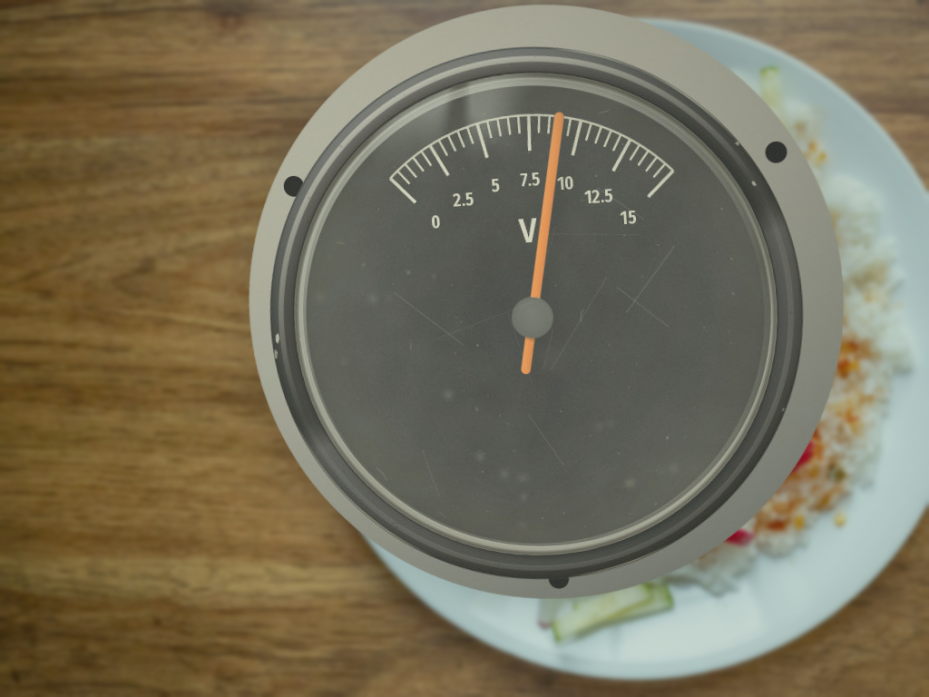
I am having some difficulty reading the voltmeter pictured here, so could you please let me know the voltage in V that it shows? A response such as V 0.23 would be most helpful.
V 9
